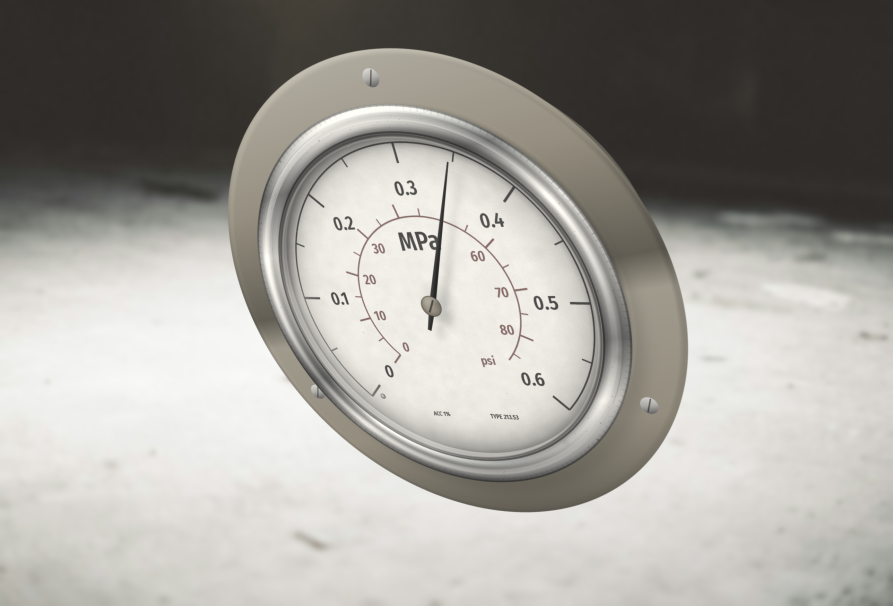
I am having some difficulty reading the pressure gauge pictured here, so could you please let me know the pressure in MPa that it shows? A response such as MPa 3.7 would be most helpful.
MPa 0.35
